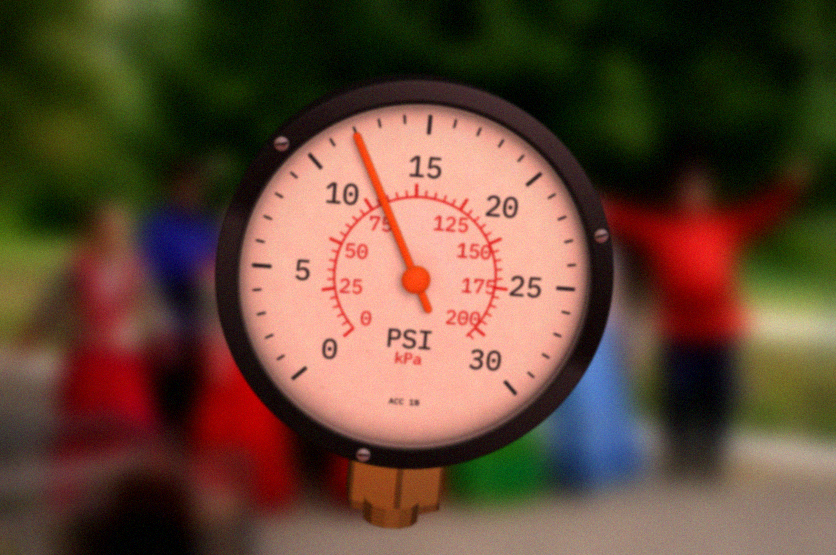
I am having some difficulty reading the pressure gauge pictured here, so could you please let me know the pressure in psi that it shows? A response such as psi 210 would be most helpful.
psi 12
